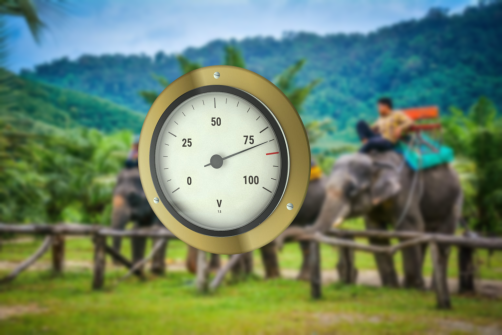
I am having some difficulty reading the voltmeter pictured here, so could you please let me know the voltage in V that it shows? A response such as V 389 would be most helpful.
V 80
